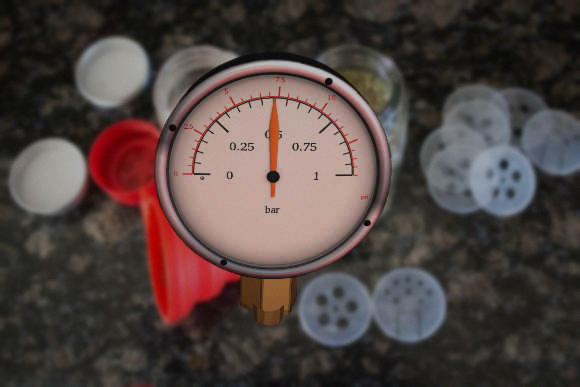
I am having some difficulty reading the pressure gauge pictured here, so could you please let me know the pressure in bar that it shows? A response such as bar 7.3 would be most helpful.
bar 0.5
